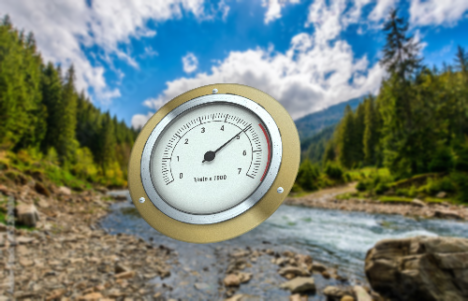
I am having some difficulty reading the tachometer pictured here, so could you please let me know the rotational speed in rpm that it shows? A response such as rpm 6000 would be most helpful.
rpm 5000
